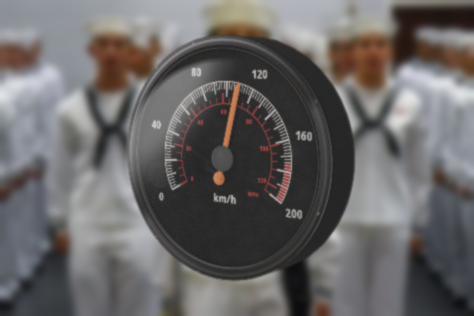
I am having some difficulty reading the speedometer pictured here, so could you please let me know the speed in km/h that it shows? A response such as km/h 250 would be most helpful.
km/h 110
